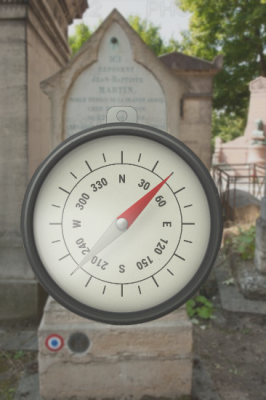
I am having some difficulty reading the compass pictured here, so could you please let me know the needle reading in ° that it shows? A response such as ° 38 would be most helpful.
° 45
